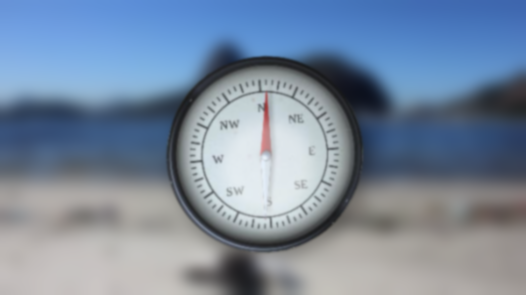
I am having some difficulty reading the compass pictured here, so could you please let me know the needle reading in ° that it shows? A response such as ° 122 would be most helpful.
° 5
